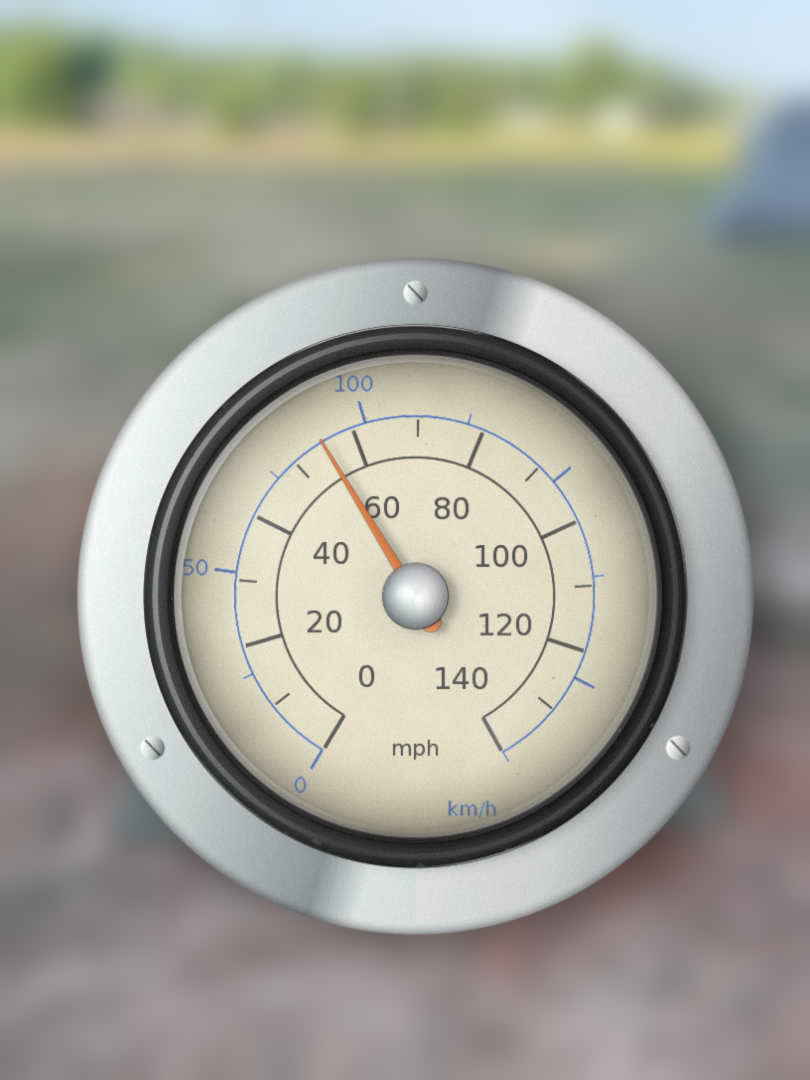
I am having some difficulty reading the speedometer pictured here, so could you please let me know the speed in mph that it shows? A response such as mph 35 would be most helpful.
mph 55
